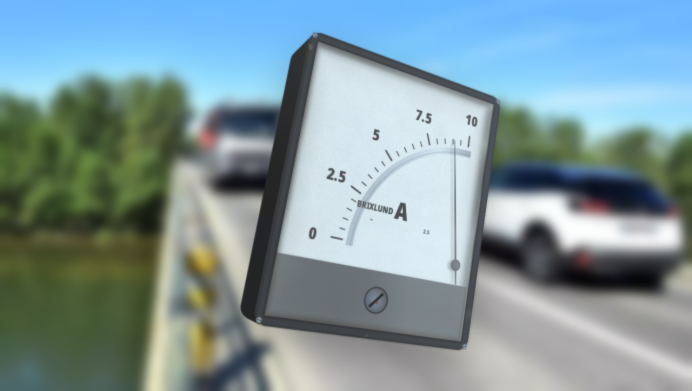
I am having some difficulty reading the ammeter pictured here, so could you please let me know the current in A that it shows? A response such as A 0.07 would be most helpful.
A 9
